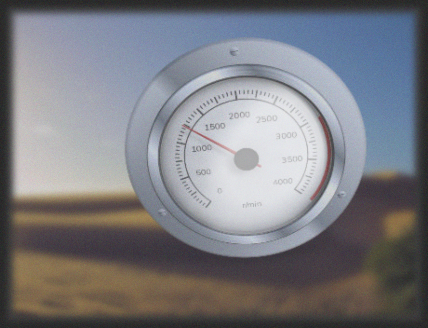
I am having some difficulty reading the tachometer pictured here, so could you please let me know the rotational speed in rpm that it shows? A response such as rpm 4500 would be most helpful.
rpm 1250
